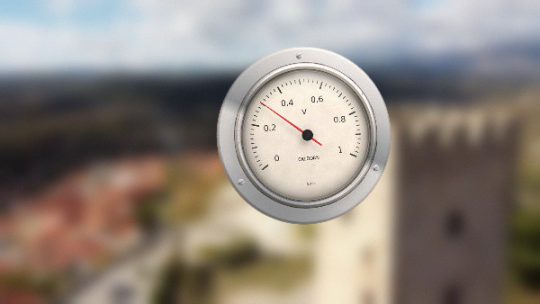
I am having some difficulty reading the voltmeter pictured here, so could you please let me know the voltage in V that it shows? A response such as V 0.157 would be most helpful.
V 0.3
